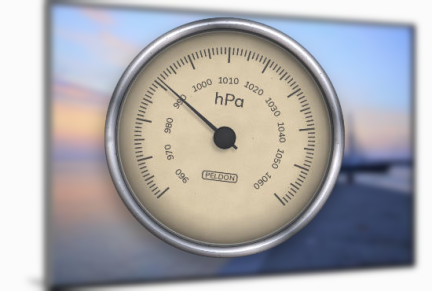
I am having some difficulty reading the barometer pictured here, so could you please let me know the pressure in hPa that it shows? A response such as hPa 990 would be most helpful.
hPa 991
